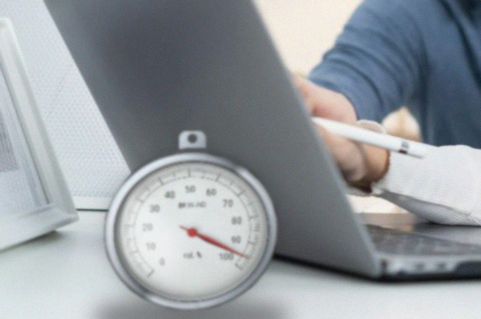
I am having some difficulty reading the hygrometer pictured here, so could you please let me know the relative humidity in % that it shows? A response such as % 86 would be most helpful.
% 95
